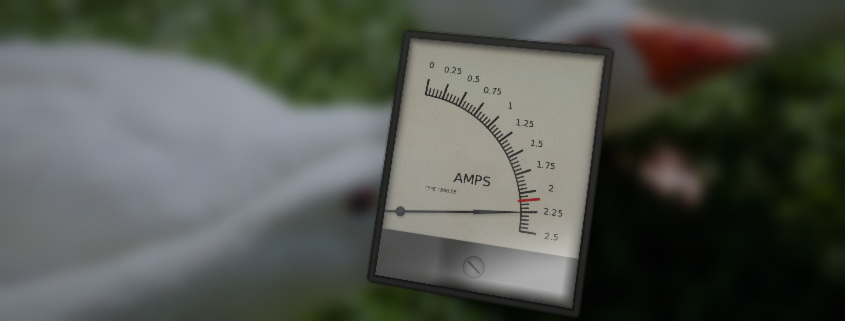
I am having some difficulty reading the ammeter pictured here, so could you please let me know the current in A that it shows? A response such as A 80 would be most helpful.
A 2.25
